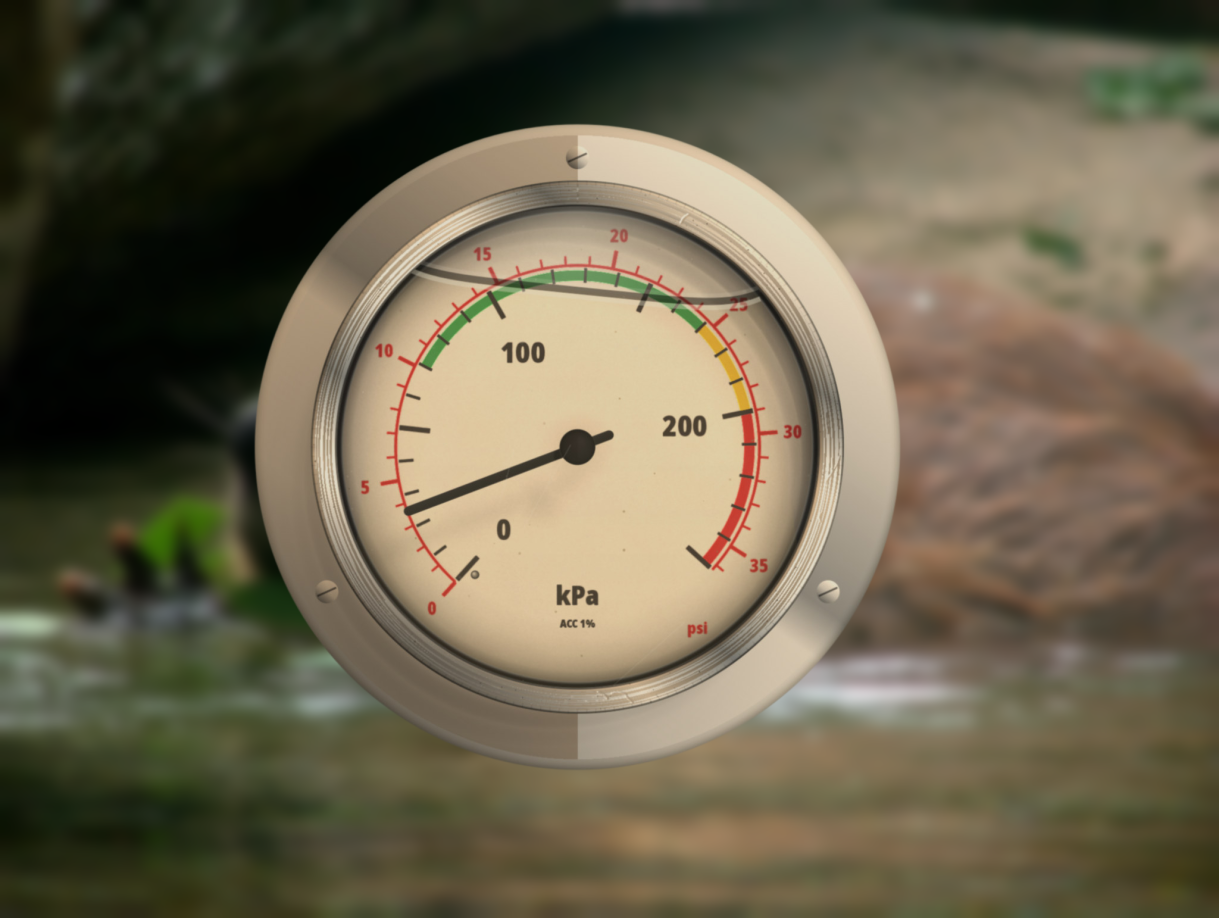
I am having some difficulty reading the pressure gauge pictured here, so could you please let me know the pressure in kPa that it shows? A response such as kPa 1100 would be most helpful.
kPa 25
